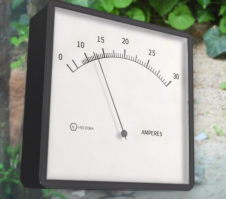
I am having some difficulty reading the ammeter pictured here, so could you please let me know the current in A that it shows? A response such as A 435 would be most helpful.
A 12.5
